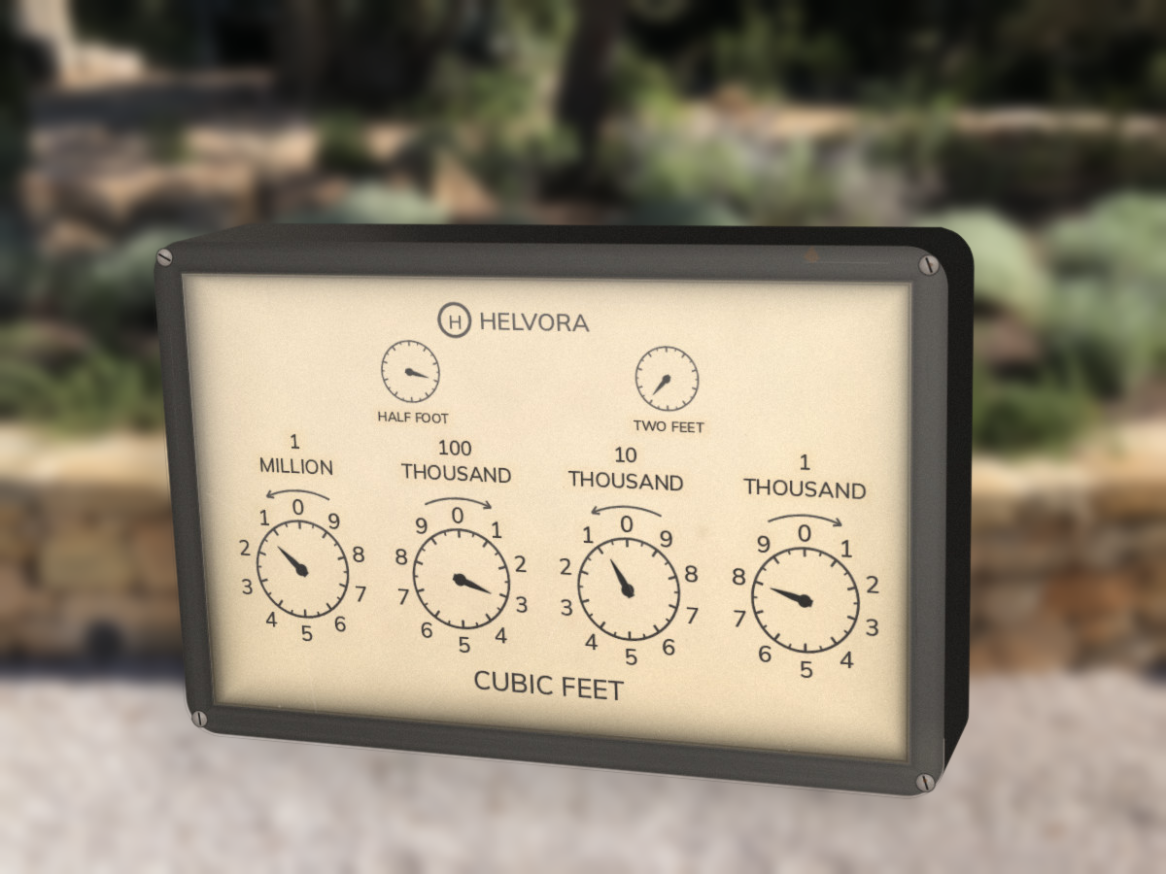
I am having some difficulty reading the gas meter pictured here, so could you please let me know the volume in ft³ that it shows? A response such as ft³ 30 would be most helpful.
ft³ 130800
